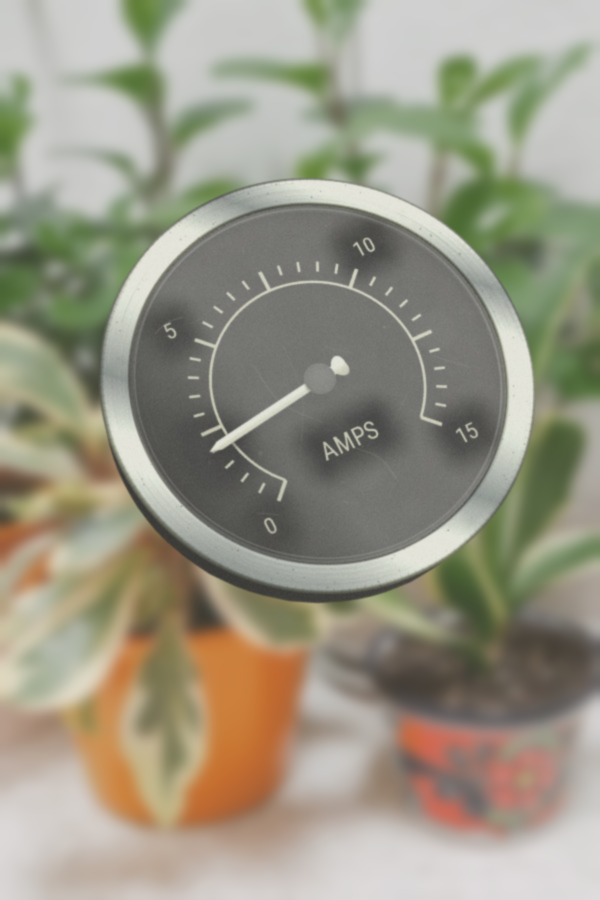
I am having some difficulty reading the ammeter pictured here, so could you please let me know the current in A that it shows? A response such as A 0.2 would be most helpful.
A 2
